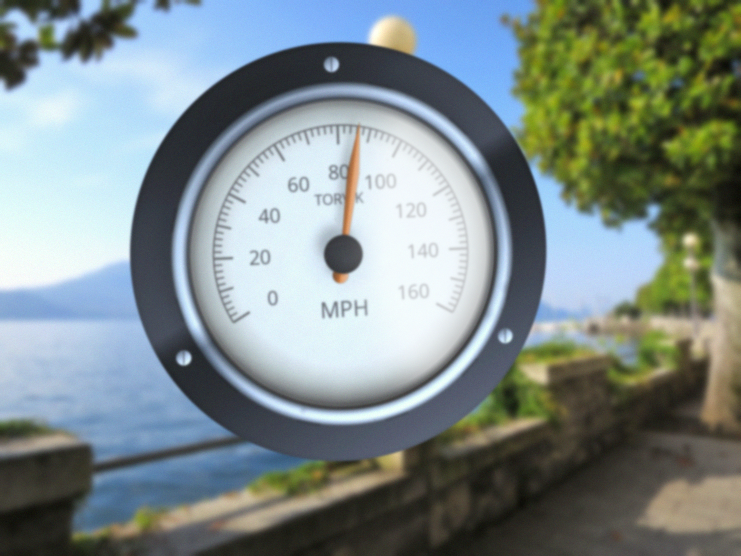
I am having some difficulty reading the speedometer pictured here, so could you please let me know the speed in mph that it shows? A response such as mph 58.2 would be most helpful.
mph 86
